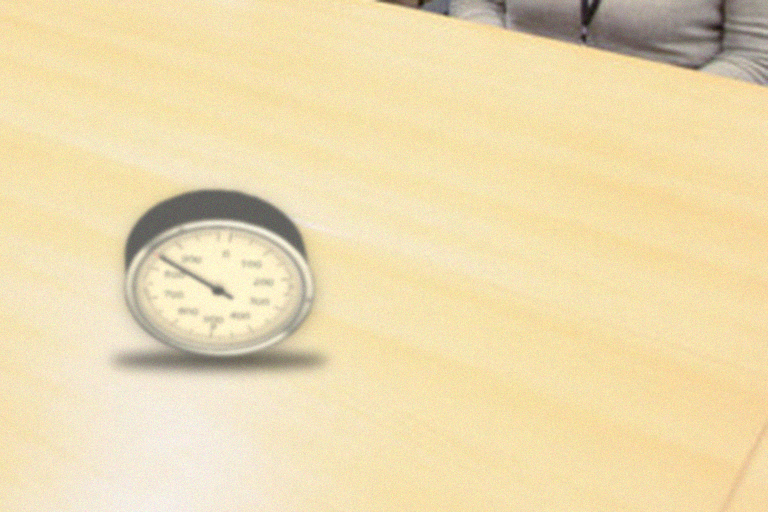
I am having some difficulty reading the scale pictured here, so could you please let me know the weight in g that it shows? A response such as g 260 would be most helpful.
g 850
